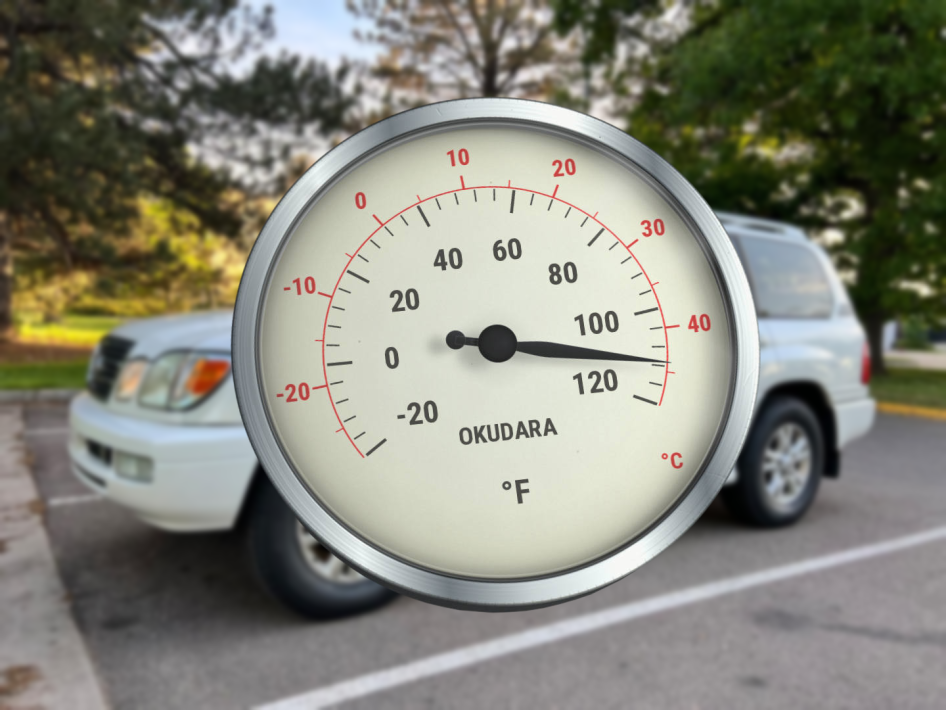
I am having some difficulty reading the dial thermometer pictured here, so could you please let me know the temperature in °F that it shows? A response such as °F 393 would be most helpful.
°F 112
